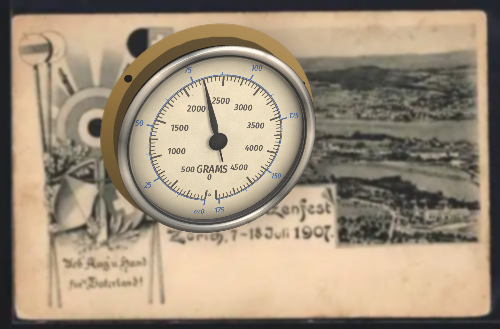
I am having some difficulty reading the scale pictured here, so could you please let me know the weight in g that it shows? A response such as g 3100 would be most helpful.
g 2250
